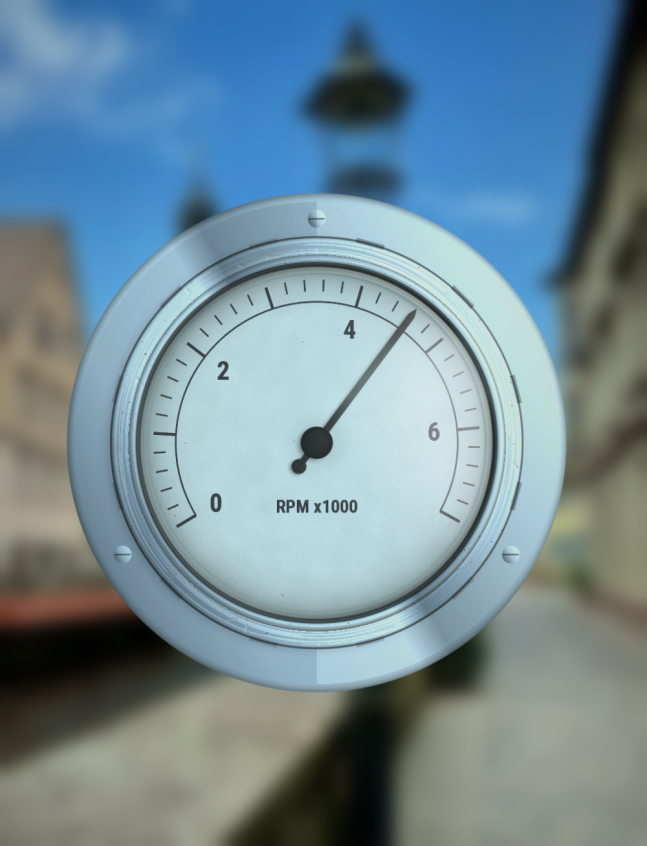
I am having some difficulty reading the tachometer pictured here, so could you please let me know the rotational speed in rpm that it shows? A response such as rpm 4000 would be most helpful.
rpm 4600
